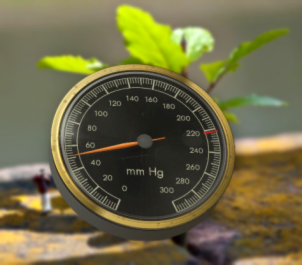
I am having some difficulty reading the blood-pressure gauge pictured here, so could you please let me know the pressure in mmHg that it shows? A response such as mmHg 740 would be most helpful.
mmHg 50
